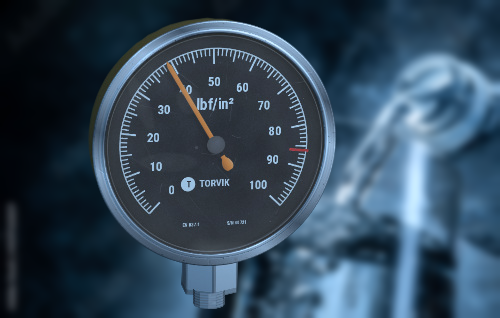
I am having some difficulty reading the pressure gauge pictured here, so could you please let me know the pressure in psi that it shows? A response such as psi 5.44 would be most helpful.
psi 39
